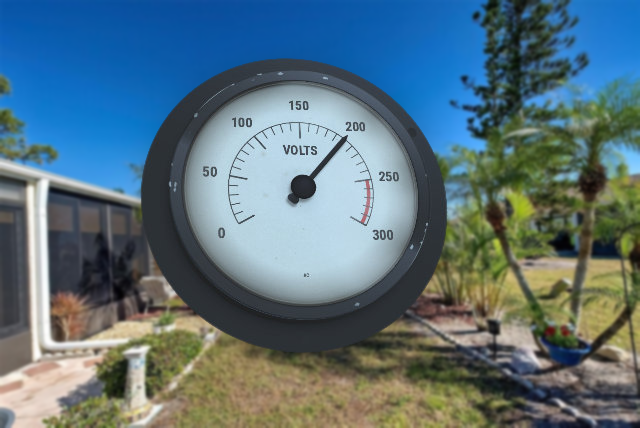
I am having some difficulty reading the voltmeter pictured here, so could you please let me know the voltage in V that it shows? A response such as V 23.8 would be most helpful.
V 200
